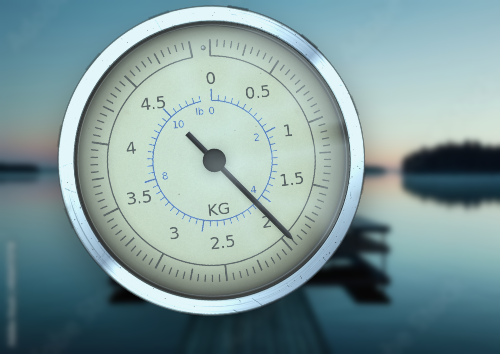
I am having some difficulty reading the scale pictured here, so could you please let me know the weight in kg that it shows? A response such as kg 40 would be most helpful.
kg 1.95
